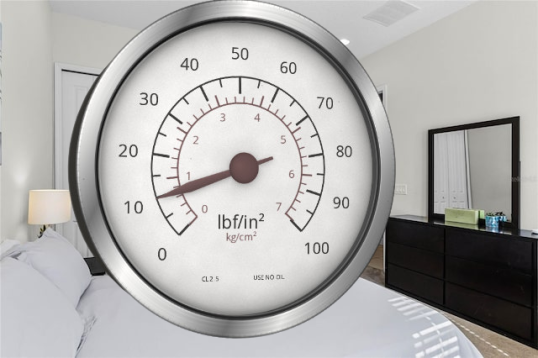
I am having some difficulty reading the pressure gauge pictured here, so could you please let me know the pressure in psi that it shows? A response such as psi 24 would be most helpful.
psi 10
